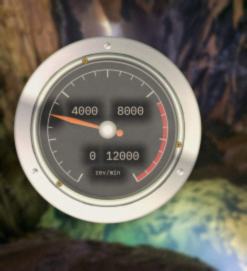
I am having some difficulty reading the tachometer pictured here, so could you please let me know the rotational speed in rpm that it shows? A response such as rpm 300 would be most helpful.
rpm 3000
